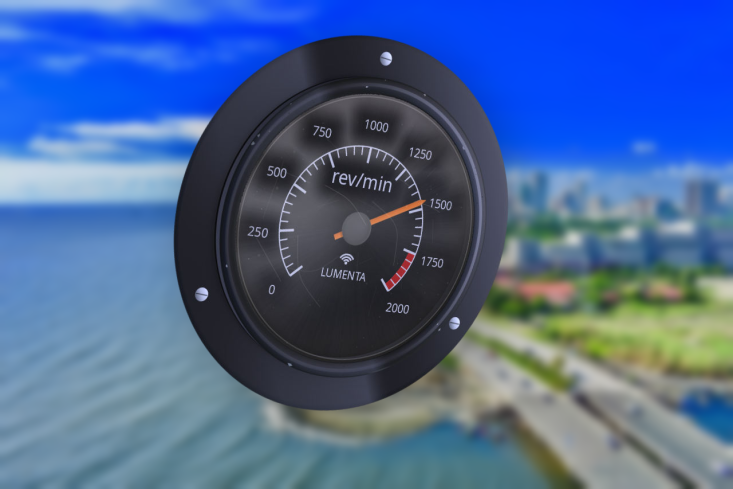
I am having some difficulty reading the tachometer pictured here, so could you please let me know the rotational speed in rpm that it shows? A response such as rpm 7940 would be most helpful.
rpm 1450
